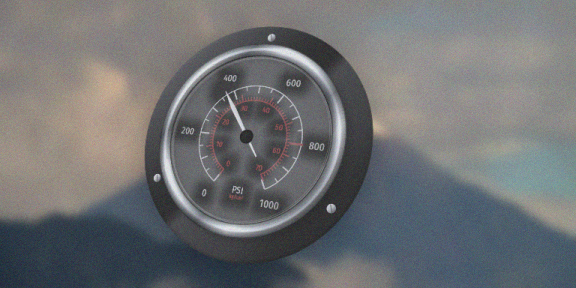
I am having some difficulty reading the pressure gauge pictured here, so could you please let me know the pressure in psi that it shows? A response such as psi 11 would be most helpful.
psi 375
